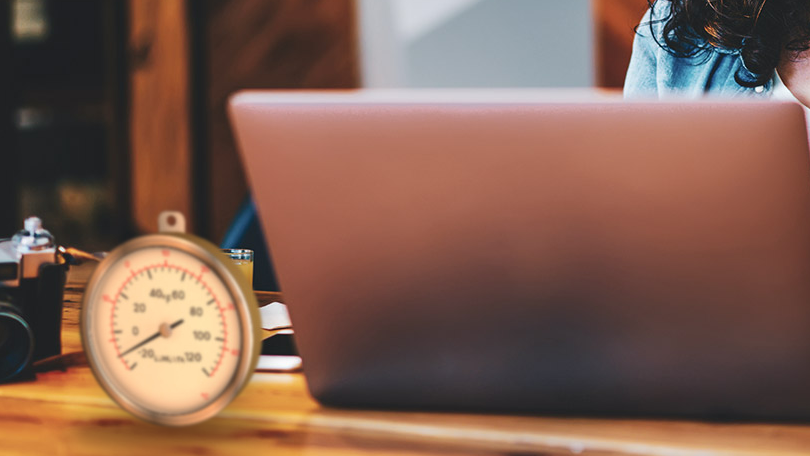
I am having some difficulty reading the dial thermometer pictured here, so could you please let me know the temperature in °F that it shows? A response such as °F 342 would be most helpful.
°F -12
